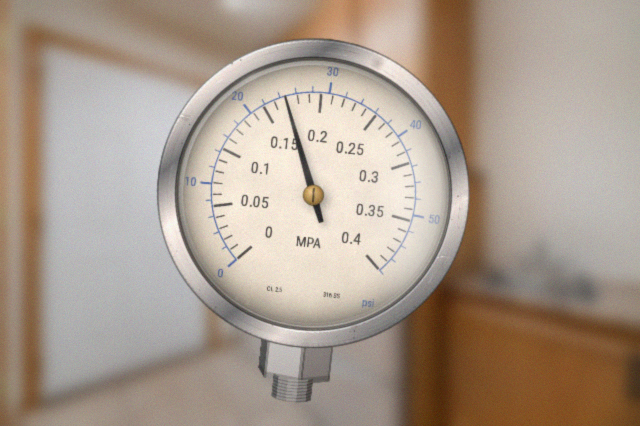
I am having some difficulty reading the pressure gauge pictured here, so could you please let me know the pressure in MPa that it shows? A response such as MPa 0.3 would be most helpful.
MPa 0.17
